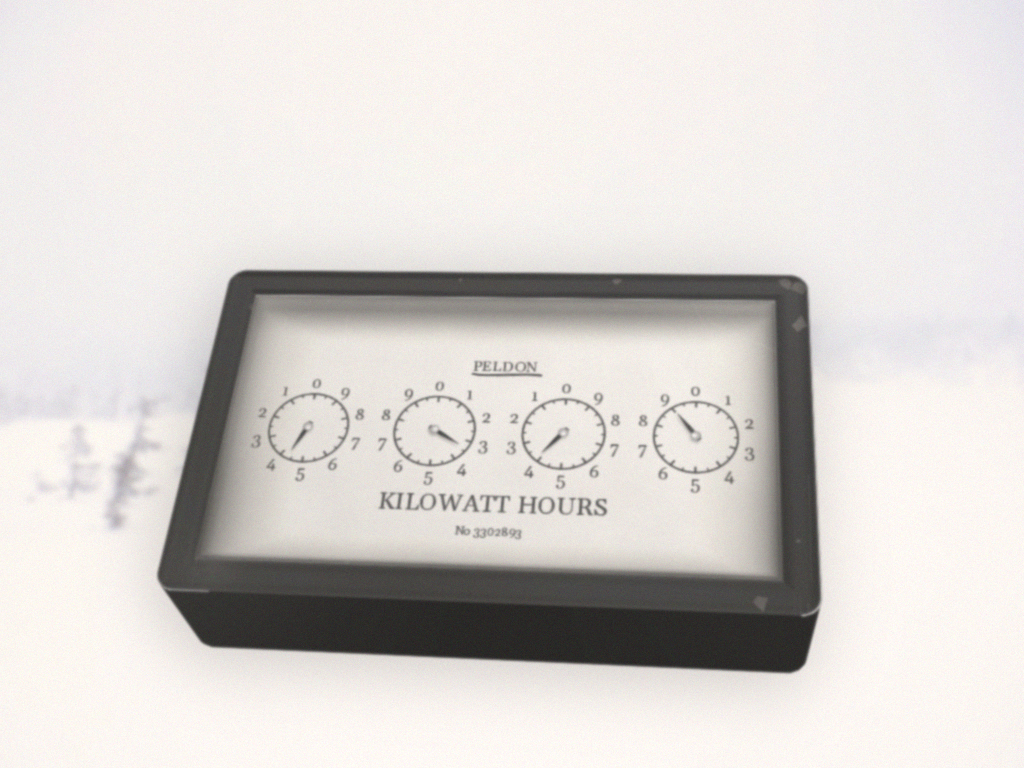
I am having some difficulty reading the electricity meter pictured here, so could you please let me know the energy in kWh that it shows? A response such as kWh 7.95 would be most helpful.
kWh 4339
